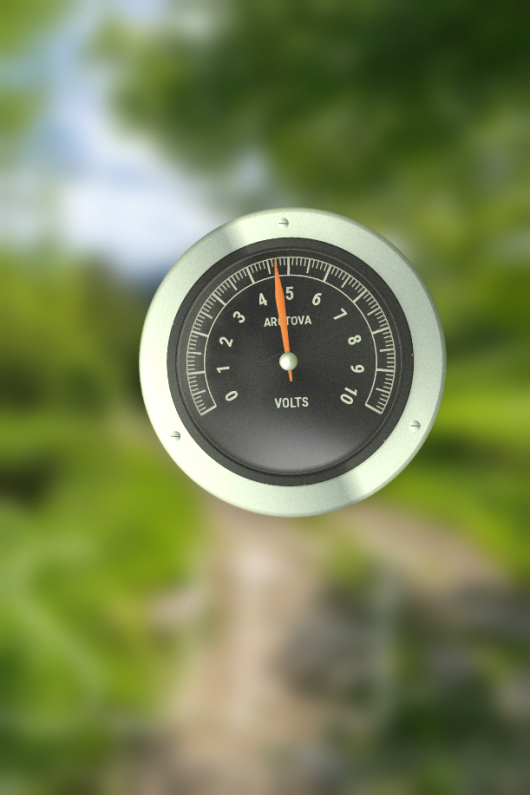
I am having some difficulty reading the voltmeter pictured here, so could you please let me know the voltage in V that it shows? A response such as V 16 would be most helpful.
V 4.7
